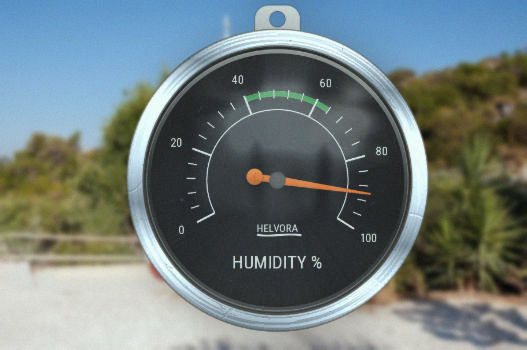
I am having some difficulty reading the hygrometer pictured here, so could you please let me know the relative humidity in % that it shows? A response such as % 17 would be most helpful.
% 90
